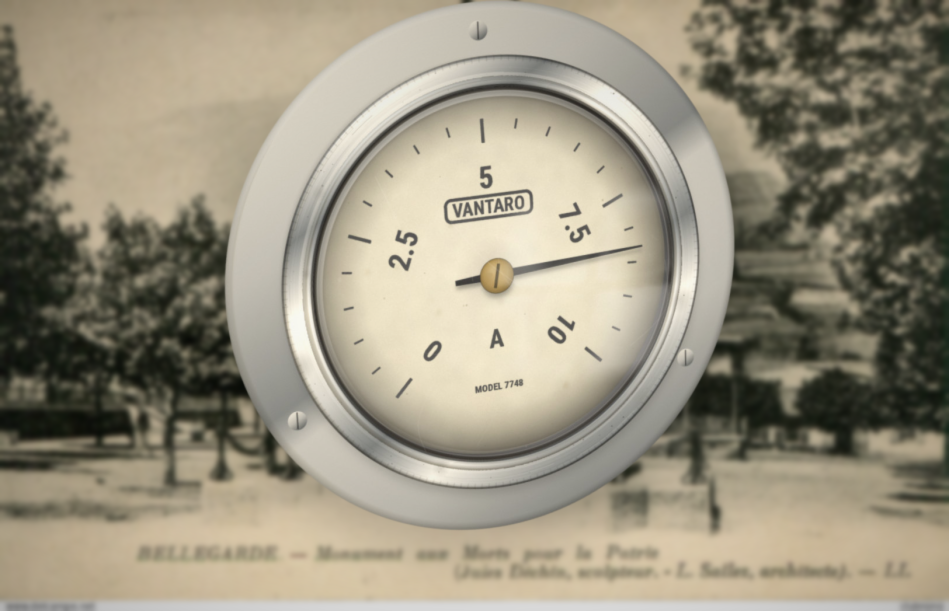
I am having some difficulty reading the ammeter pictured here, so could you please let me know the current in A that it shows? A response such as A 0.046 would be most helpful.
A 8.25
